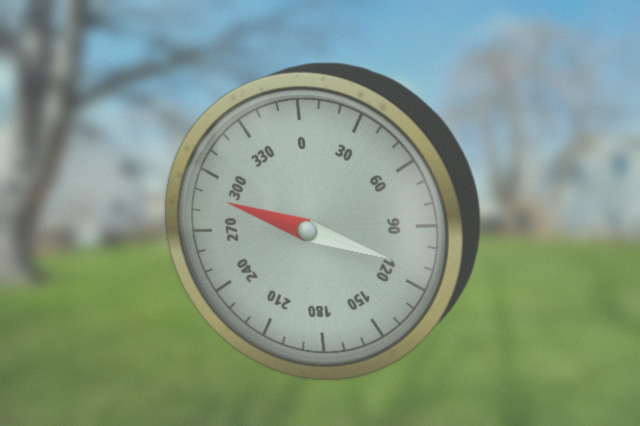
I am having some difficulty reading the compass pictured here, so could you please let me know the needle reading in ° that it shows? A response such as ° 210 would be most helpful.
° 290
